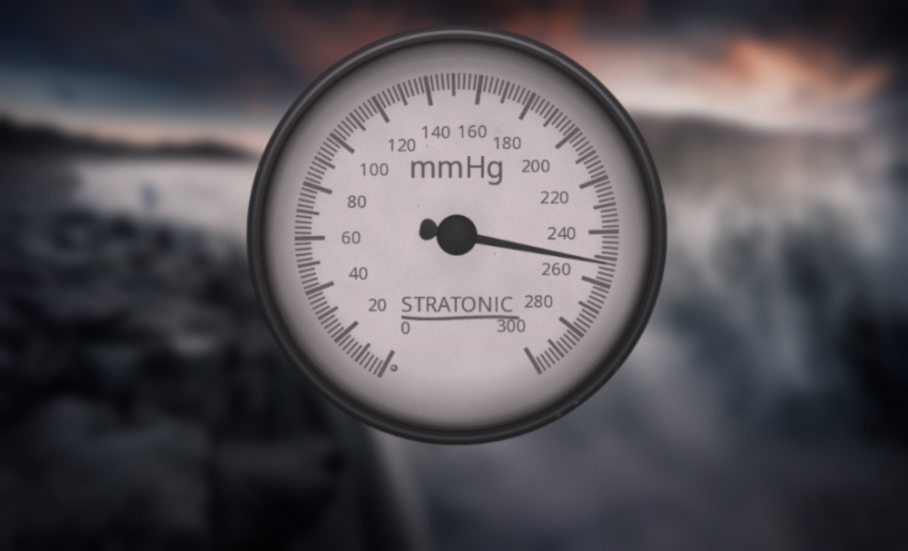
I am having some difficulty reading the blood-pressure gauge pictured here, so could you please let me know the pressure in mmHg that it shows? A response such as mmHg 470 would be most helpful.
mmHg 252
